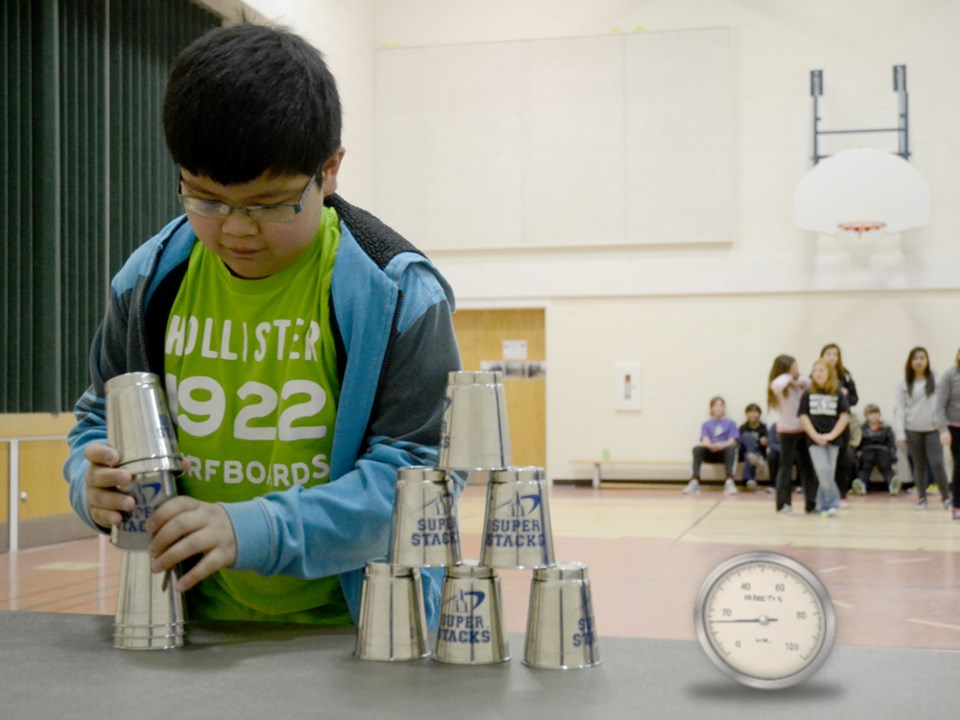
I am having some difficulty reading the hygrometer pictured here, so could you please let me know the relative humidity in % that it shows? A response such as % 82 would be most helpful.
% 15
